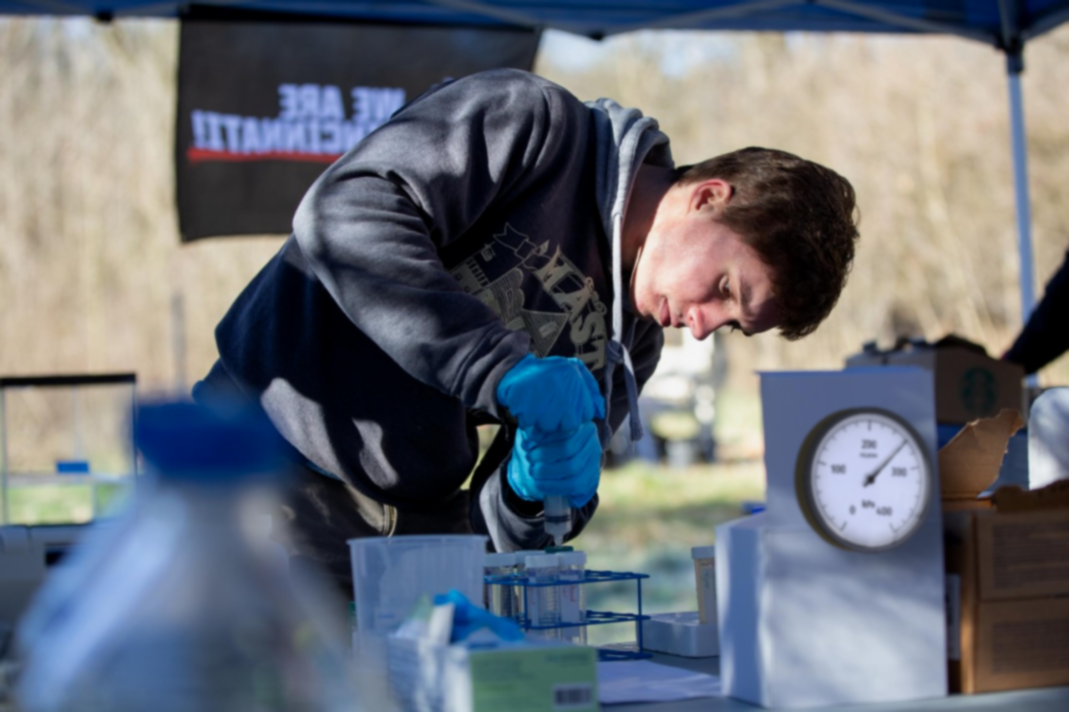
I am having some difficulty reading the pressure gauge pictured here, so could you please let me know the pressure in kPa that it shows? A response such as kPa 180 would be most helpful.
kPa 260
